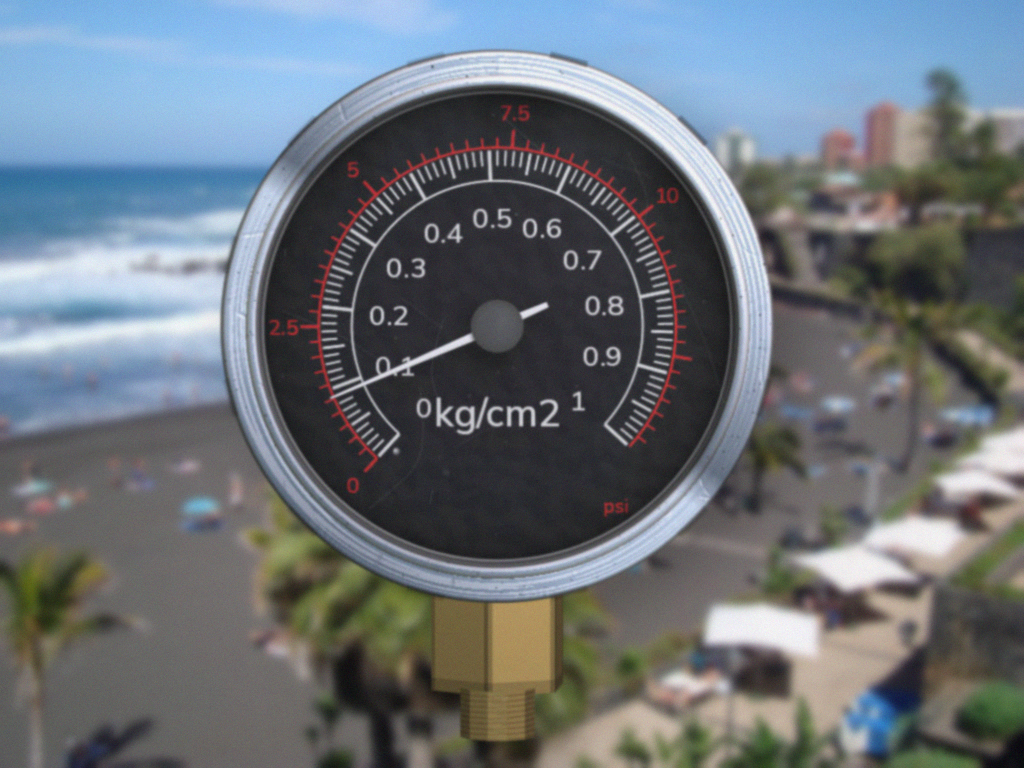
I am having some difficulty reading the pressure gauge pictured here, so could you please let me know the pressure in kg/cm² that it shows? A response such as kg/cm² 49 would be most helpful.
kg/cm² 0.09
